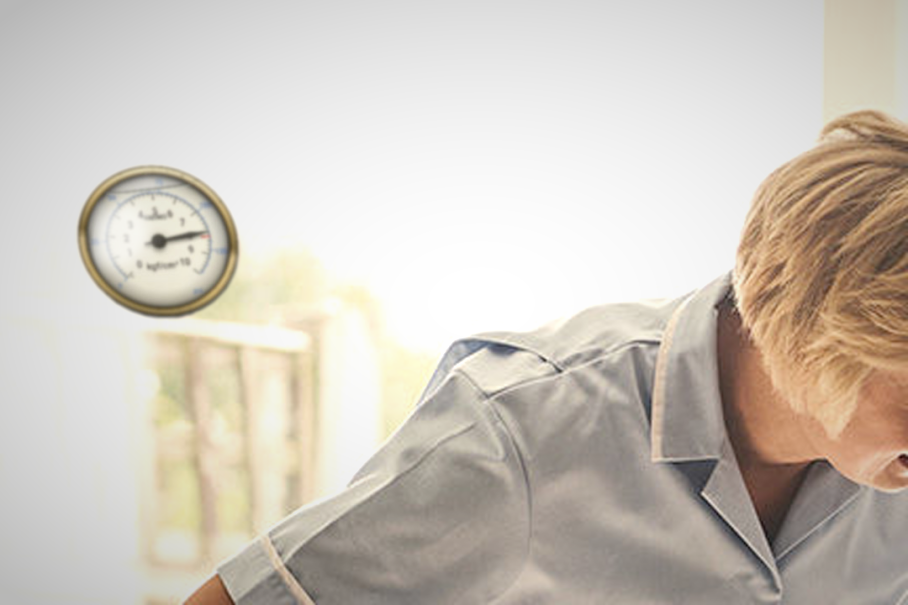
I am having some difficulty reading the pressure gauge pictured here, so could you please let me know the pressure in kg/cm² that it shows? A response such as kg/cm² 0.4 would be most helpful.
kg/cm² 8
